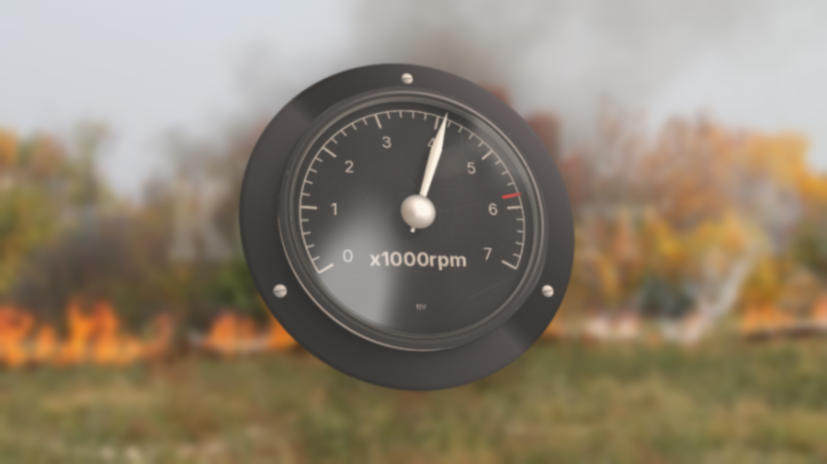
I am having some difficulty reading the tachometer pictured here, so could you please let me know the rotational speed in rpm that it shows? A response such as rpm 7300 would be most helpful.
rpm 4100
